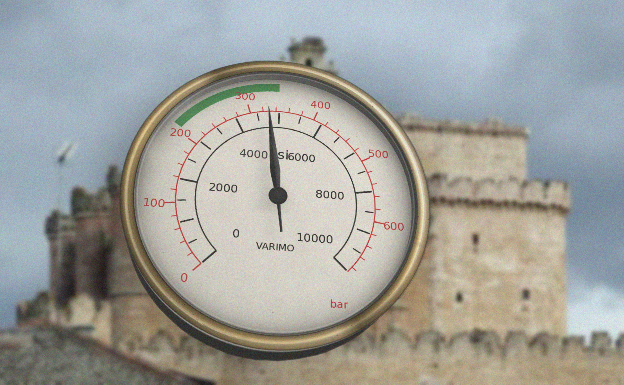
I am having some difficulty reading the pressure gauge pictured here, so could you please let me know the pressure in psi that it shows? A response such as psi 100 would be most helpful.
psi 4750
